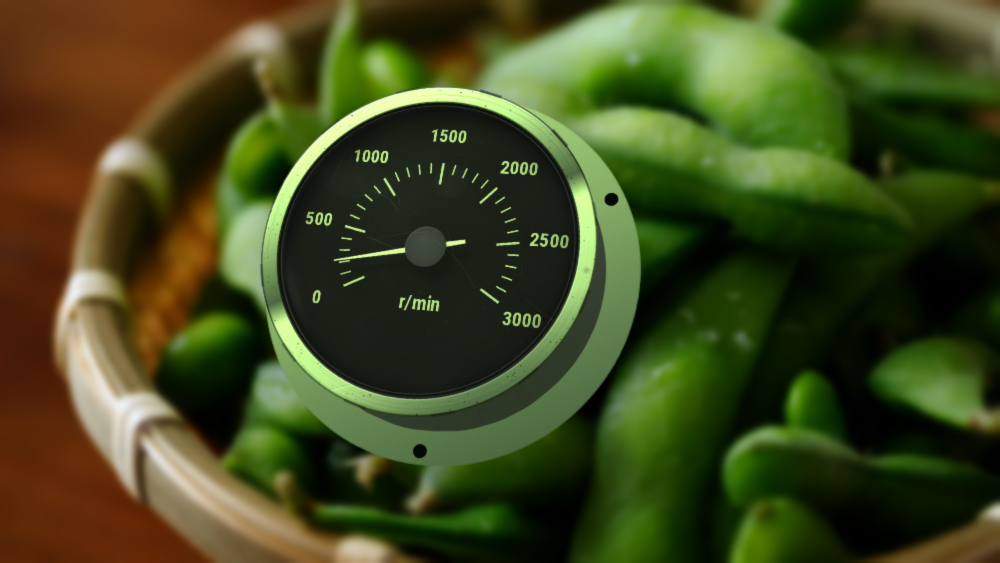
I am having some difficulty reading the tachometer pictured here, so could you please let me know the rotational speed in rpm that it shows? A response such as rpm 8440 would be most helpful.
rpm 200
